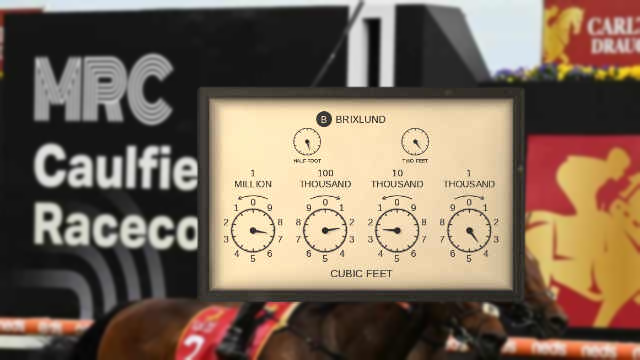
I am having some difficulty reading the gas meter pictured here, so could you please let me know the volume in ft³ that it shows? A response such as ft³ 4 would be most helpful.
ft³ 722400
